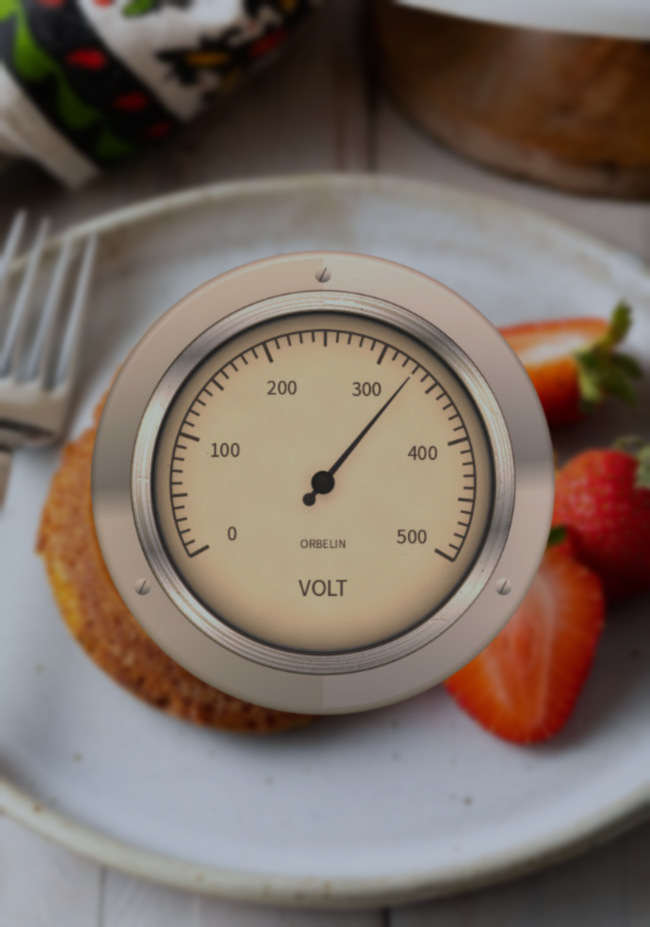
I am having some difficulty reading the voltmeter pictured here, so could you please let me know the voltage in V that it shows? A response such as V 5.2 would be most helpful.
V 330
